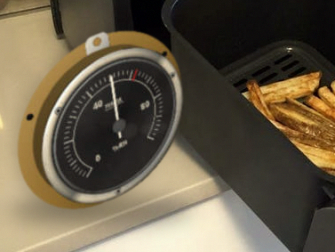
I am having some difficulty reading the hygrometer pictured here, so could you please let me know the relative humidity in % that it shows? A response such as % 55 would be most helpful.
% 50
